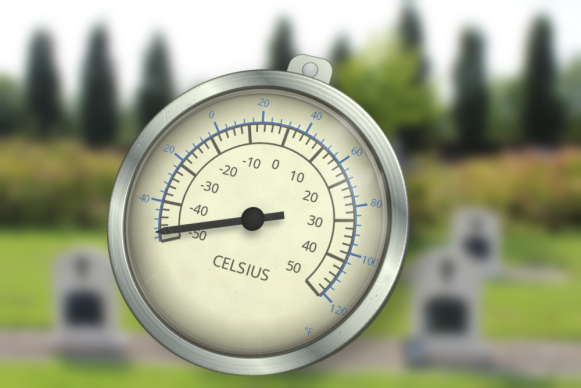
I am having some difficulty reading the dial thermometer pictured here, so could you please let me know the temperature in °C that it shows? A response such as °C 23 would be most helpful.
°C -48
